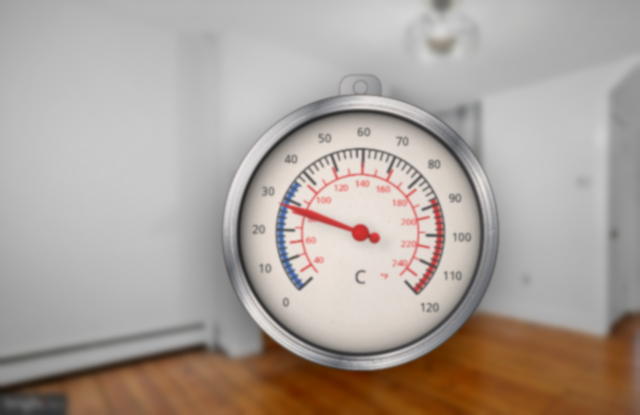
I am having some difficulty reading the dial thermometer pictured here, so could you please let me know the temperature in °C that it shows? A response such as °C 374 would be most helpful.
°C 28
